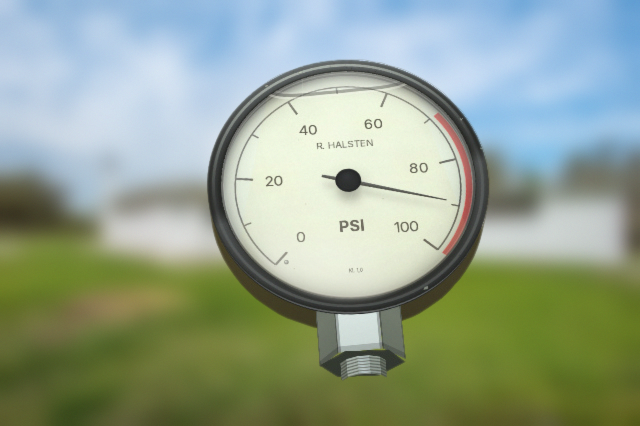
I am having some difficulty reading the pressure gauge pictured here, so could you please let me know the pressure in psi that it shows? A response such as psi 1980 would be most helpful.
psi 90
